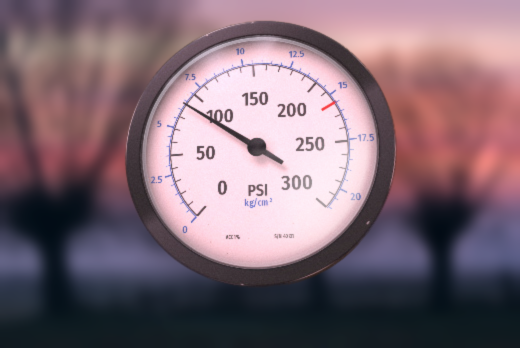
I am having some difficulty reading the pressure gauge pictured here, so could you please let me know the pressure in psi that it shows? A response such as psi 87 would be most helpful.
psi 90
